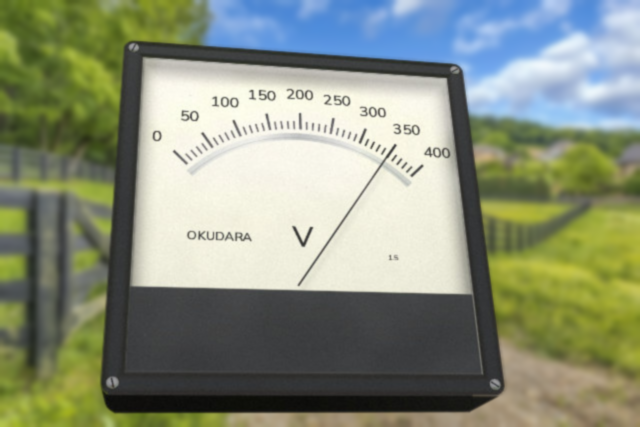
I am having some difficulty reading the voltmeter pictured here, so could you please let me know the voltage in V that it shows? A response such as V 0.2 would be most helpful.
V 350
